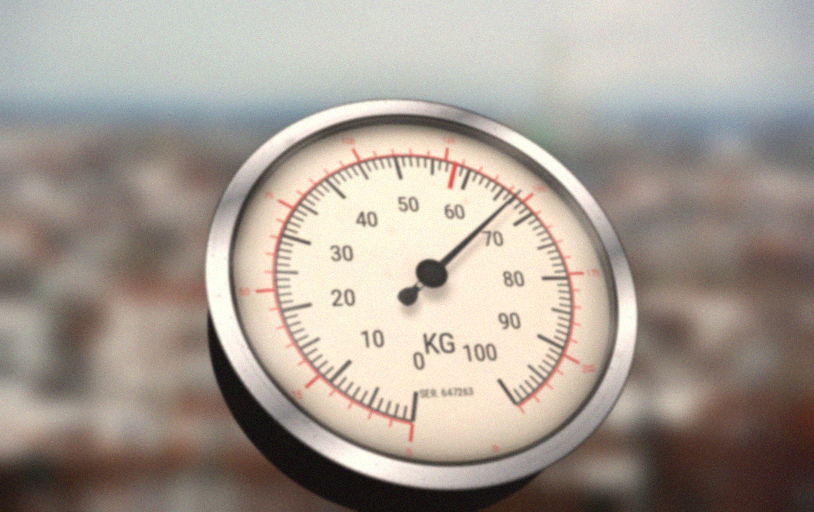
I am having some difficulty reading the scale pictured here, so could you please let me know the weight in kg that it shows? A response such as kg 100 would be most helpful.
kg 67
